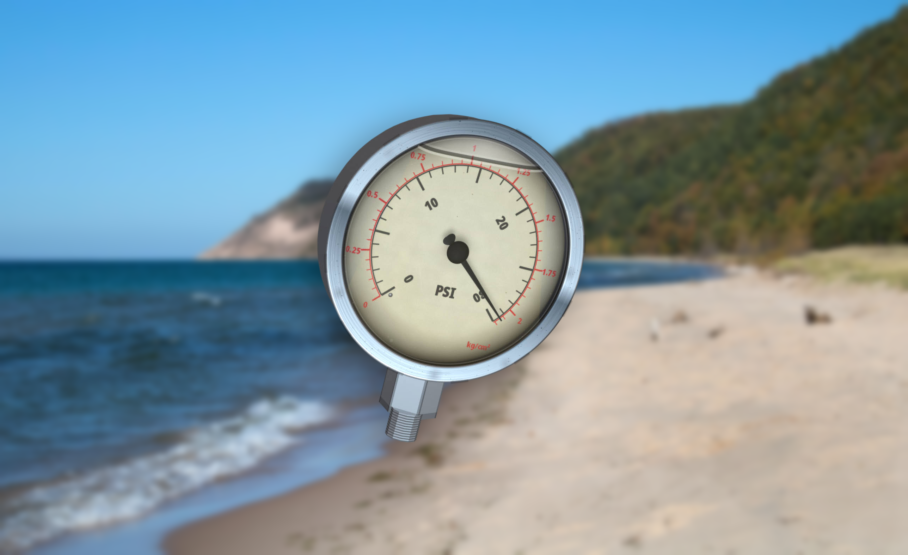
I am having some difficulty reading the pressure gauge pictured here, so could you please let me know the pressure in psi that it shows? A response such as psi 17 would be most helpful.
psi 29.5
